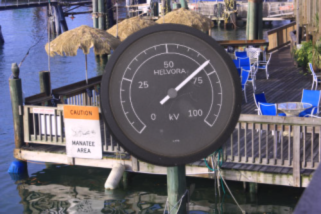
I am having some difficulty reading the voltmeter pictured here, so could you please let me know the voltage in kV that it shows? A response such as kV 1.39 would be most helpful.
kV 70
